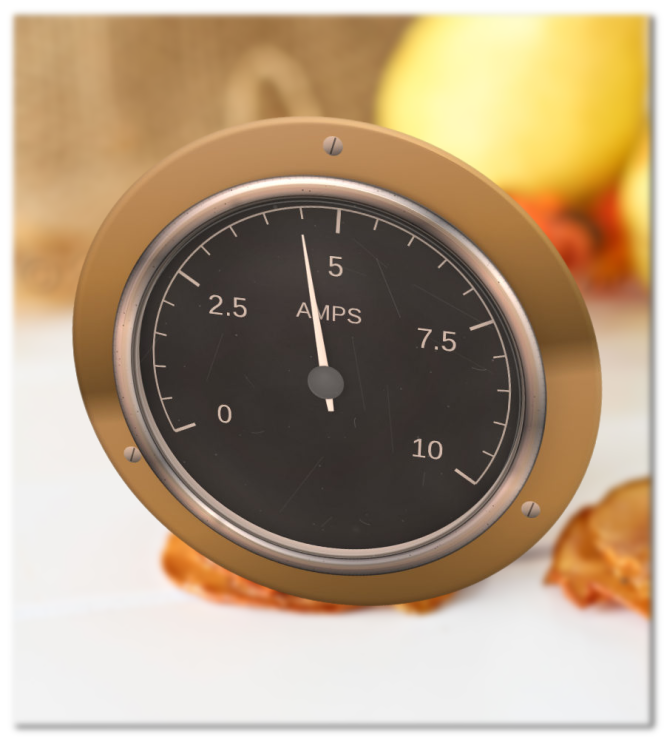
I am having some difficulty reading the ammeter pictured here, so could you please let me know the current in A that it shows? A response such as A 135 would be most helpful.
A 4.5
